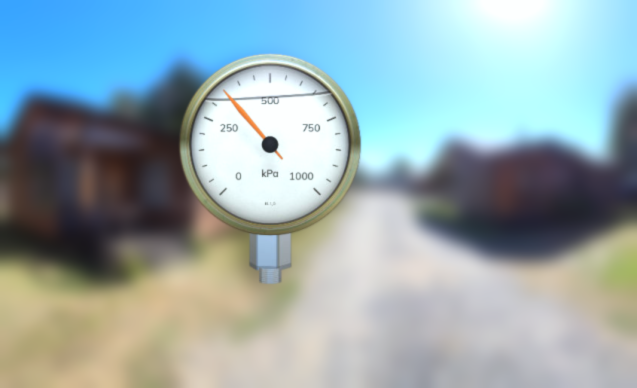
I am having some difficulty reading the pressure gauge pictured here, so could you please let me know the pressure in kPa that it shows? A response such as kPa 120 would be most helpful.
kPa 350
